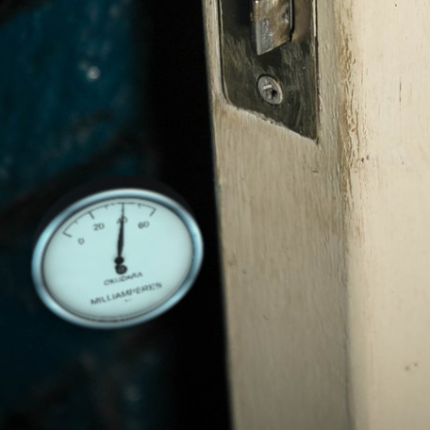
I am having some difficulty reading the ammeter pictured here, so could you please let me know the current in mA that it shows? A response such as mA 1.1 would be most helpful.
mA 40
